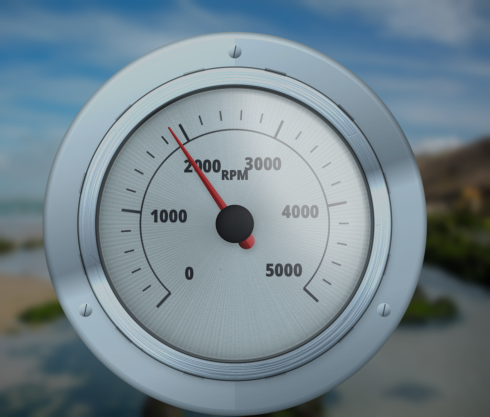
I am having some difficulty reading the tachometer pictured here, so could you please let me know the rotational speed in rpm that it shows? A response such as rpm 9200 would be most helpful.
rpm 1900
